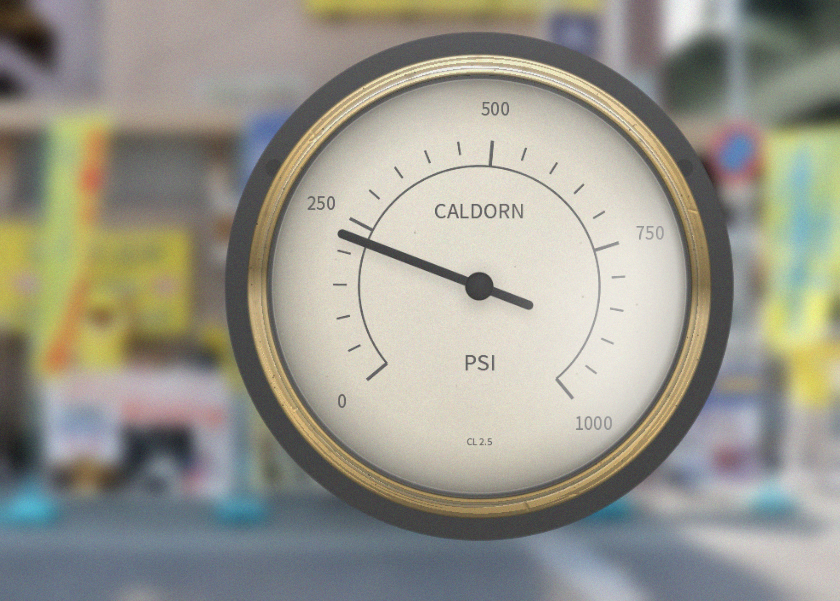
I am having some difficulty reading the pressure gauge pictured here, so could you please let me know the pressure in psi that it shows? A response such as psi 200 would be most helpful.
psi 225
